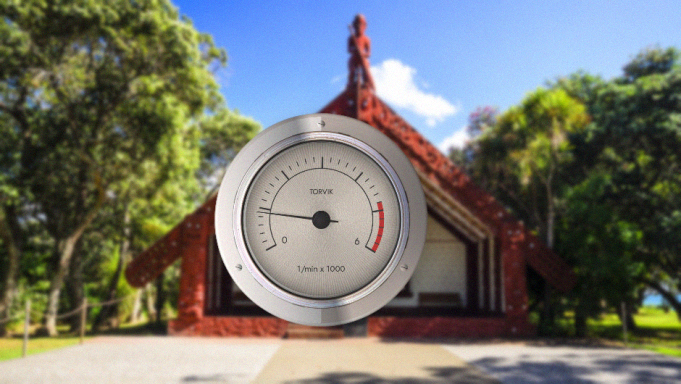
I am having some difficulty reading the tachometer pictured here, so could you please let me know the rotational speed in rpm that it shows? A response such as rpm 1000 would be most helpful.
rpm 900
